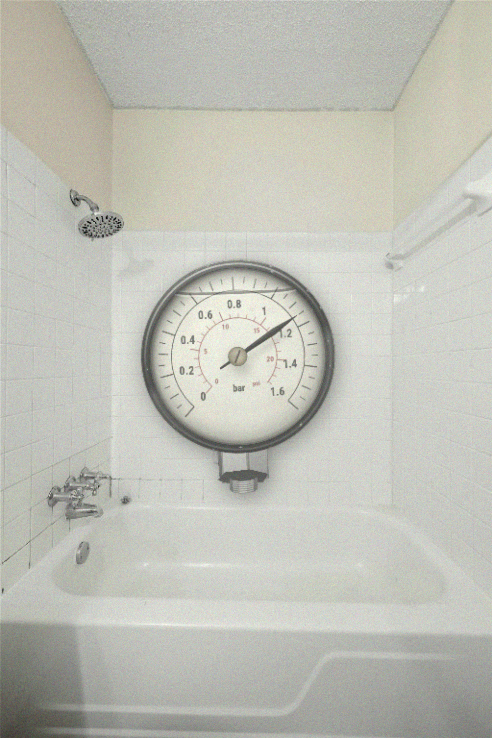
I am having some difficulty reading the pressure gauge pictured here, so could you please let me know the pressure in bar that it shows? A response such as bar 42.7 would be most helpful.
bar 1.15
